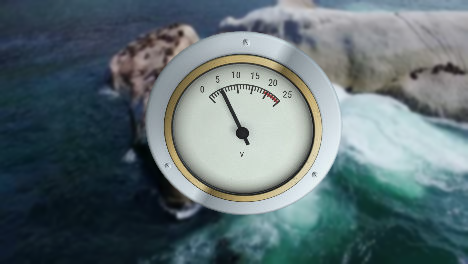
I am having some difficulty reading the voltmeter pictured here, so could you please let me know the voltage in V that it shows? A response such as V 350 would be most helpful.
V 5
